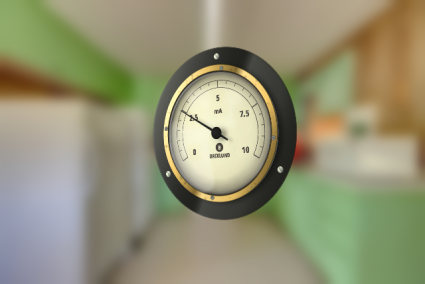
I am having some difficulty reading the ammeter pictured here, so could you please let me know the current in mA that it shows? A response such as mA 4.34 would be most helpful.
mA 2.5
